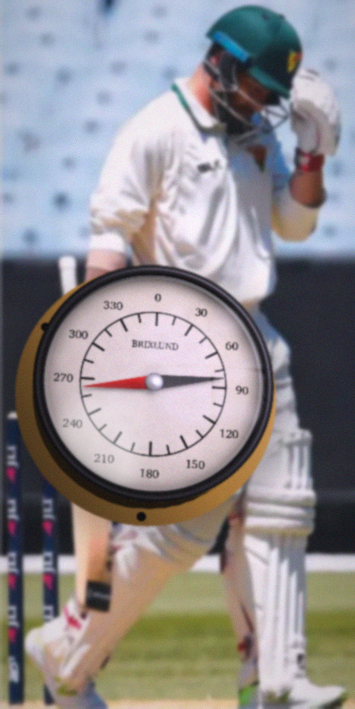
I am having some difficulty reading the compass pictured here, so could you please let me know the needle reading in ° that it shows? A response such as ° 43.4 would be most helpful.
° 262.5
